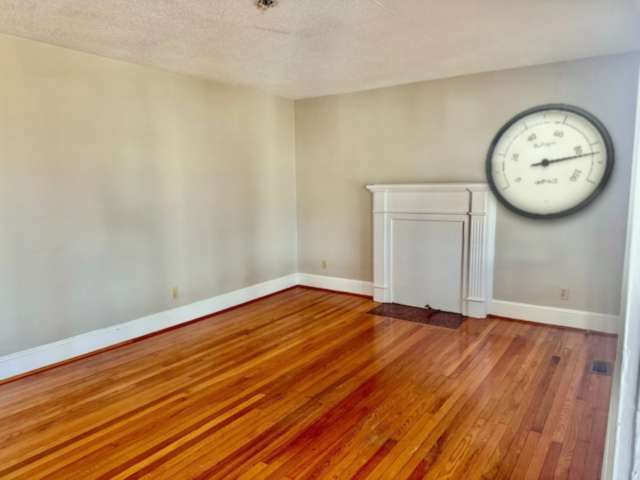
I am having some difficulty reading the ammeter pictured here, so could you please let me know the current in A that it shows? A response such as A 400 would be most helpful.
A 85
